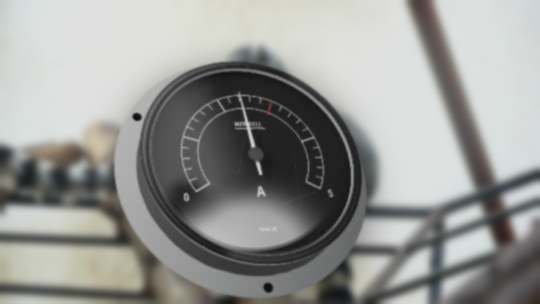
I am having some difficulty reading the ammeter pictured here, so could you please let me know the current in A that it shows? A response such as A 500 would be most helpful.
A 2.4
